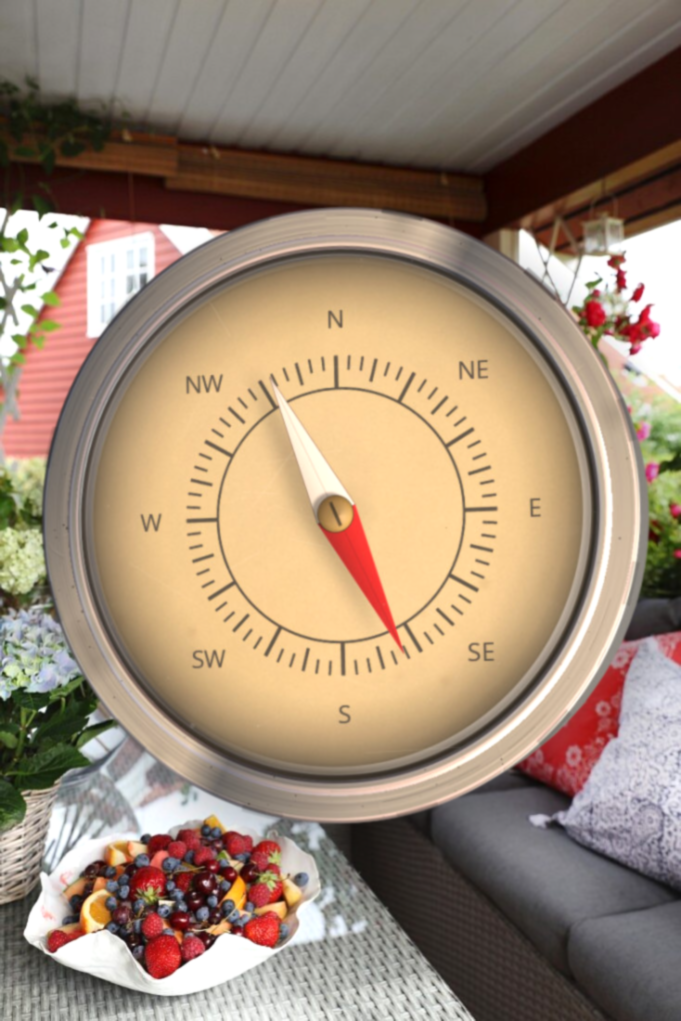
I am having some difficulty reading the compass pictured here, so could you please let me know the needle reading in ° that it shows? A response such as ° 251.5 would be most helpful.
° 155
